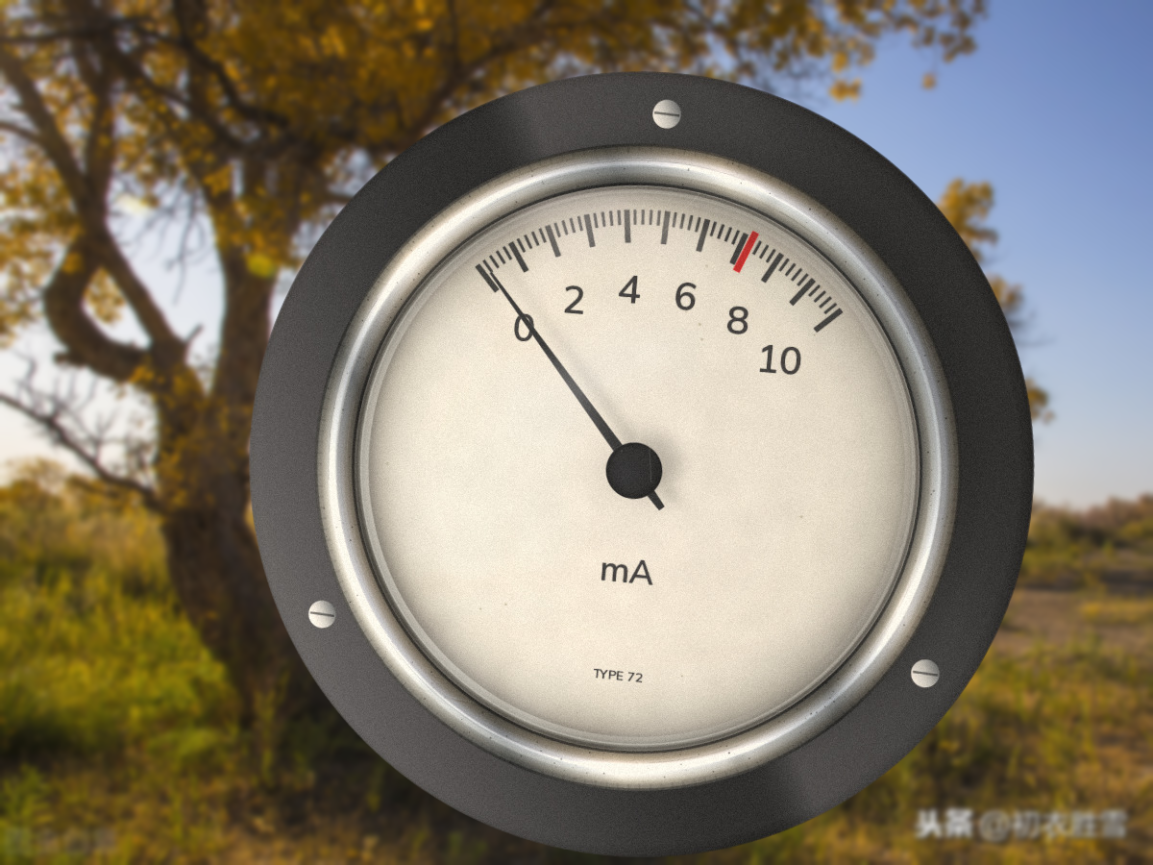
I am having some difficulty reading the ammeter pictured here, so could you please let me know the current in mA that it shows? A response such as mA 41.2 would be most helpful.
mA 0.2
